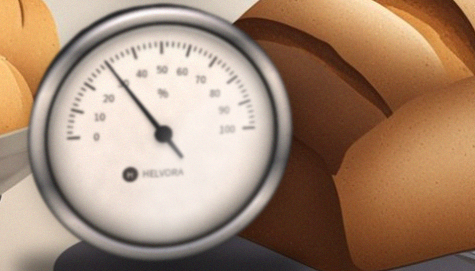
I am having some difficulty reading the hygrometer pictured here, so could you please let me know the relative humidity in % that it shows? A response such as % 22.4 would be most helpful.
% 30
